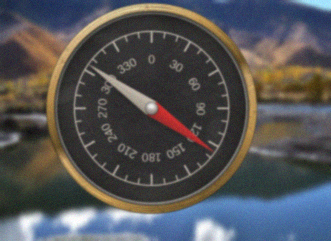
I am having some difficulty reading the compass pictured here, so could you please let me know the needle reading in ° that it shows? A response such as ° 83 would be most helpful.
° 125
